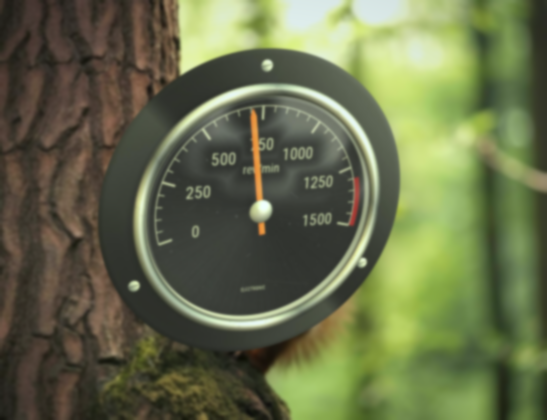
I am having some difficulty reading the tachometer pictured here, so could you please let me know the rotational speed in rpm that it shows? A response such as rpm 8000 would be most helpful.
rpm 700
